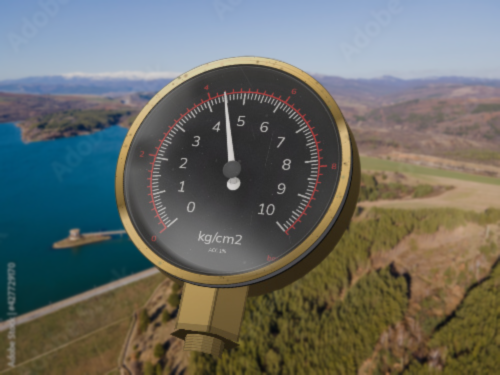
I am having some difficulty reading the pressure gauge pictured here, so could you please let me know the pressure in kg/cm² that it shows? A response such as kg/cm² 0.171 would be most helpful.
kg/cm² 4.5
